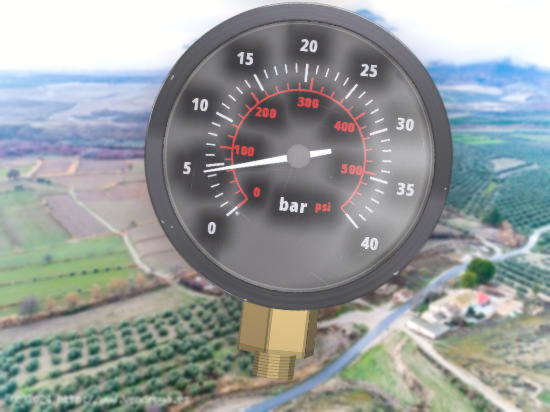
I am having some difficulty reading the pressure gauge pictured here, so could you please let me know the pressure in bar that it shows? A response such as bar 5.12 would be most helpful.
bar 4.5
